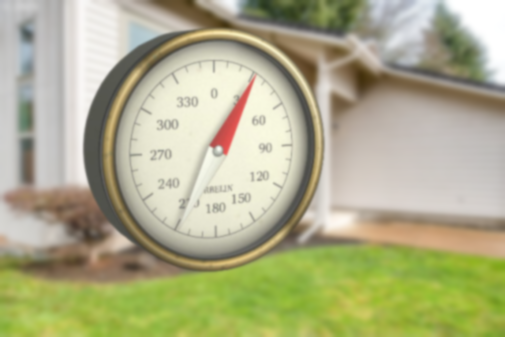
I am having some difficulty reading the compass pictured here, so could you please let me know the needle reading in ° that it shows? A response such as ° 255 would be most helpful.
° 30
